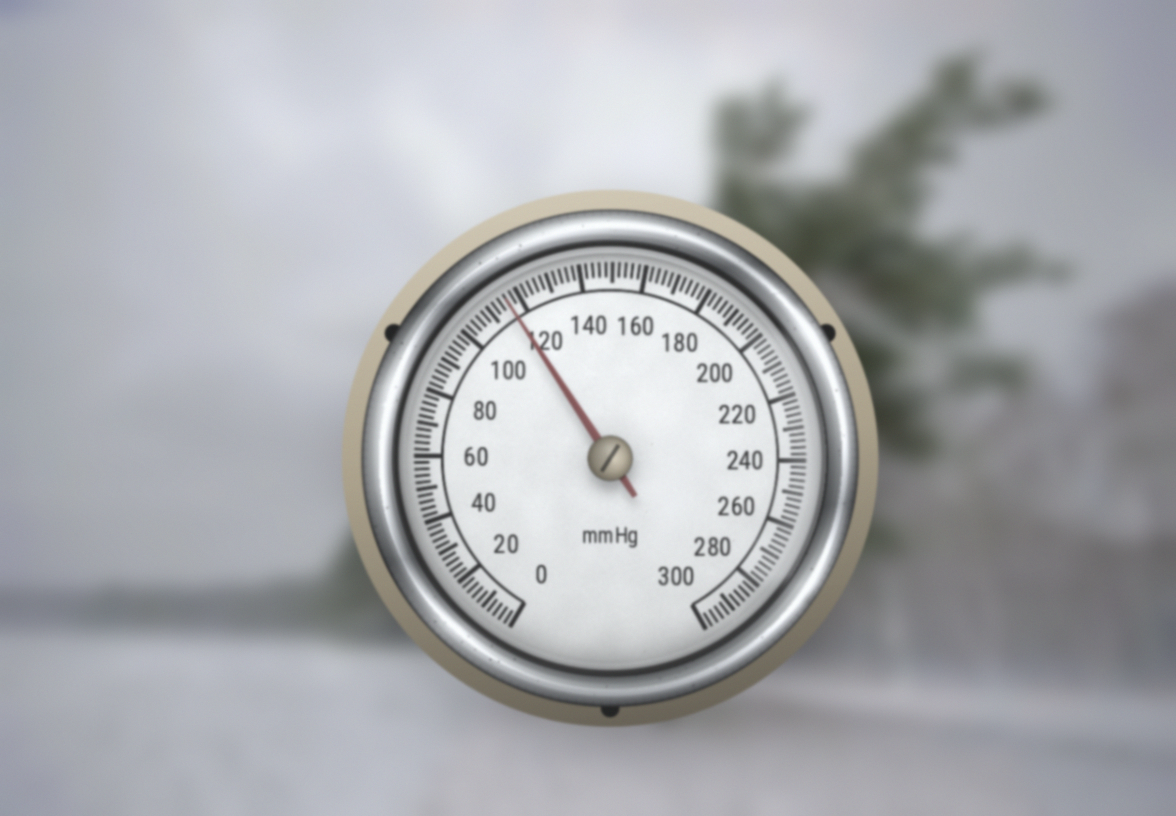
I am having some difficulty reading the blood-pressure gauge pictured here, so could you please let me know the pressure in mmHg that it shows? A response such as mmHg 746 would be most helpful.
mmHg 116
